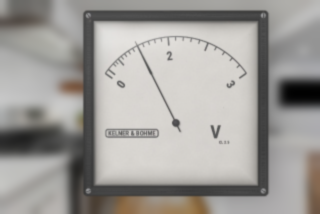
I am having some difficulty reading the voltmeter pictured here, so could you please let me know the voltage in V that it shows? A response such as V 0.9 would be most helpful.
V 1.5
